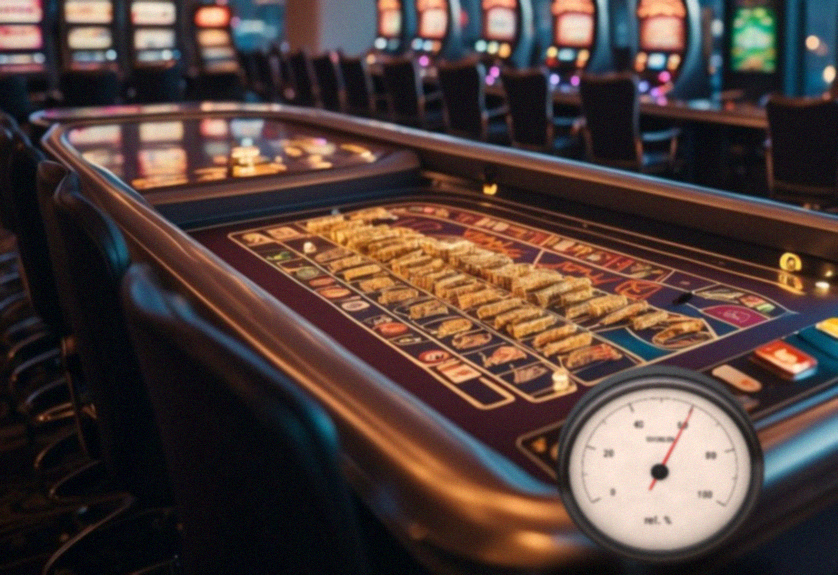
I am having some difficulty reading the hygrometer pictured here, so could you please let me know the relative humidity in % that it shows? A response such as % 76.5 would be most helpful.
% 60
